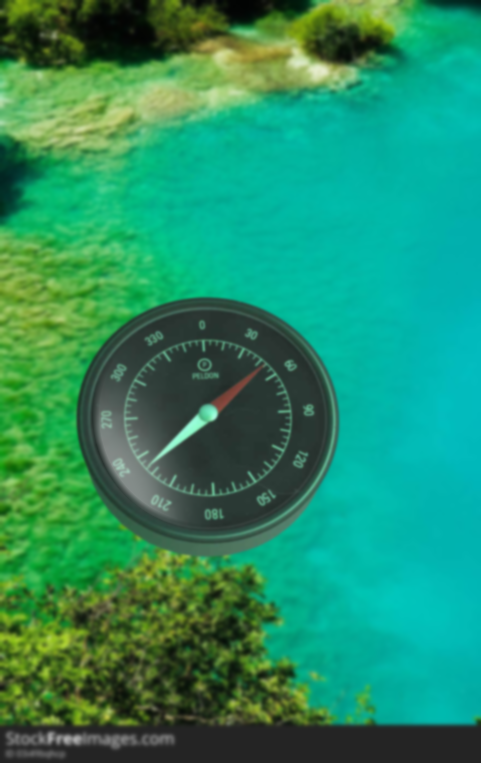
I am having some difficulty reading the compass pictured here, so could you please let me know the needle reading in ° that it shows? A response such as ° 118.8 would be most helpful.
° 50
